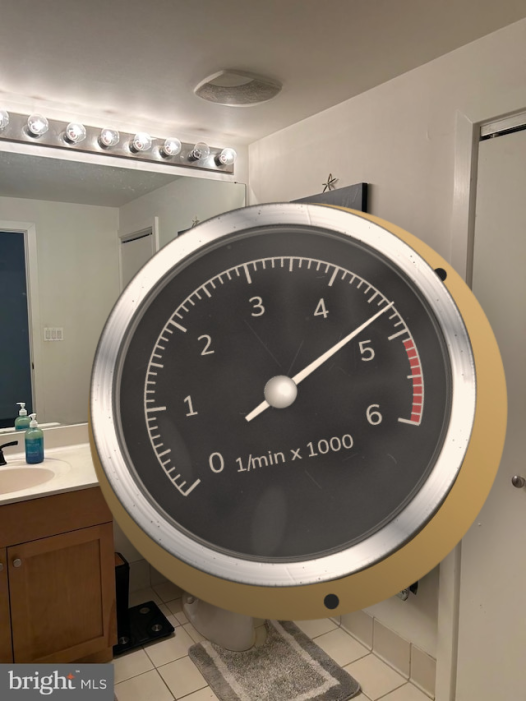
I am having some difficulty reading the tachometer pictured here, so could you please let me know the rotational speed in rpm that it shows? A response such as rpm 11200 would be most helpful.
rpm 4700
